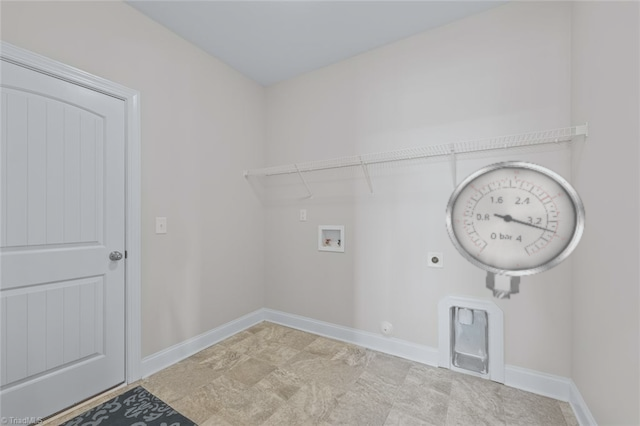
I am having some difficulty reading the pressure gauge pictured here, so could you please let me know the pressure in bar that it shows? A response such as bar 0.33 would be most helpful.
bar 3.4
